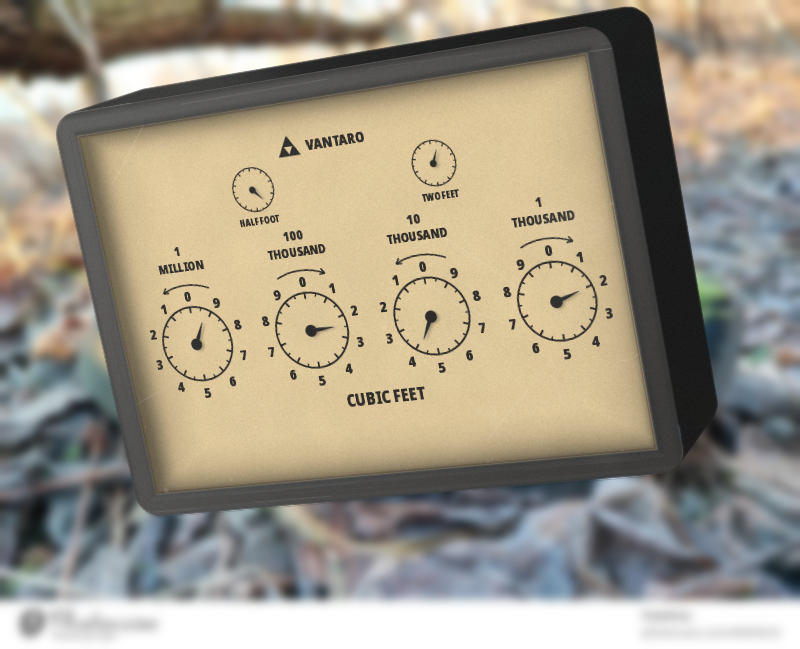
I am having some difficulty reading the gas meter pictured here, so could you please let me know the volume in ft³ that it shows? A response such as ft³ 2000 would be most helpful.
ft³ 924200
